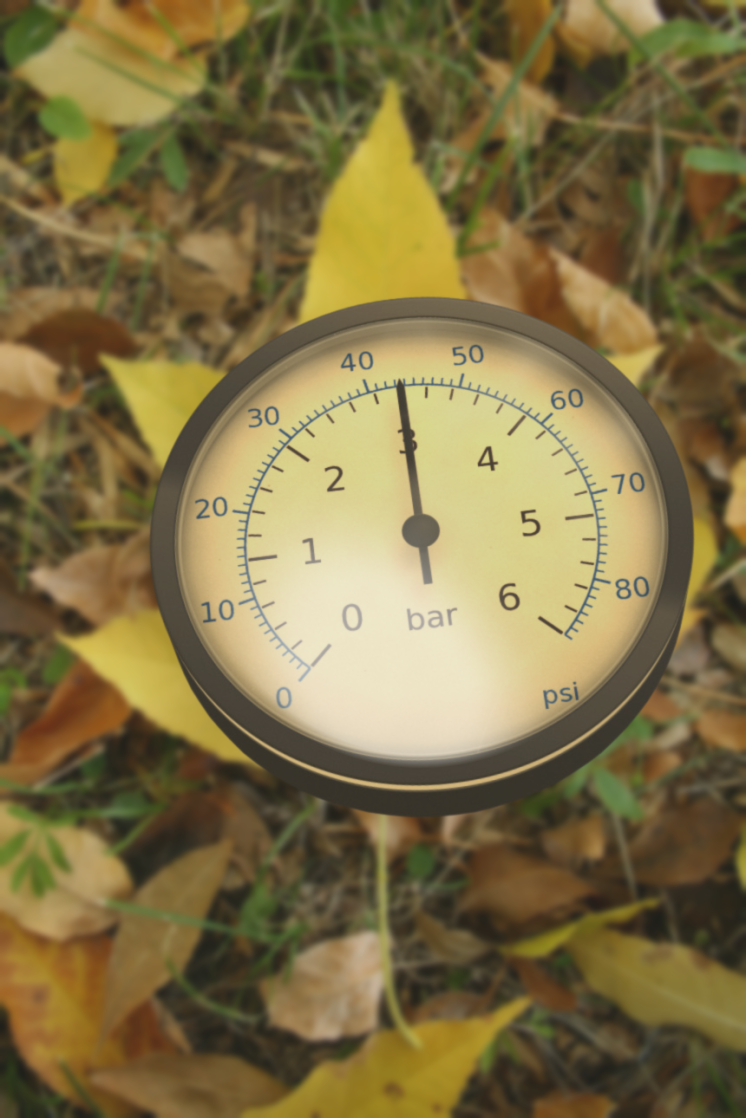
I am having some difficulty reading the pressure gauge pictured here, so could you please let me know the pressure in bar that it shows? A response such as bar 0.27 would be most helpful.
bar 3
